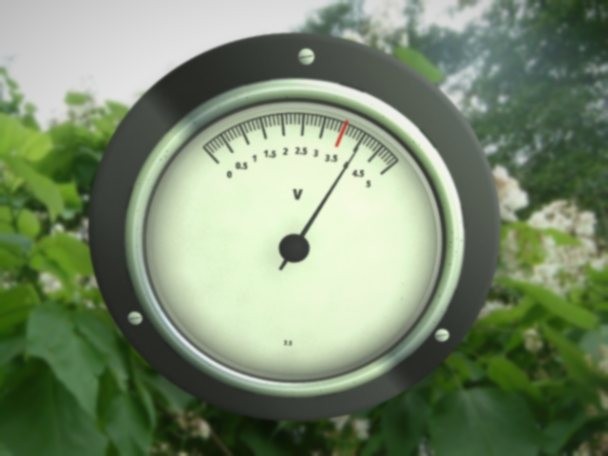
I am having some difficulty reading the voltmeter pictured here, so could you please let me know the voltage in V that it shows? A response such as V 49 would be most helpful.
V 4
